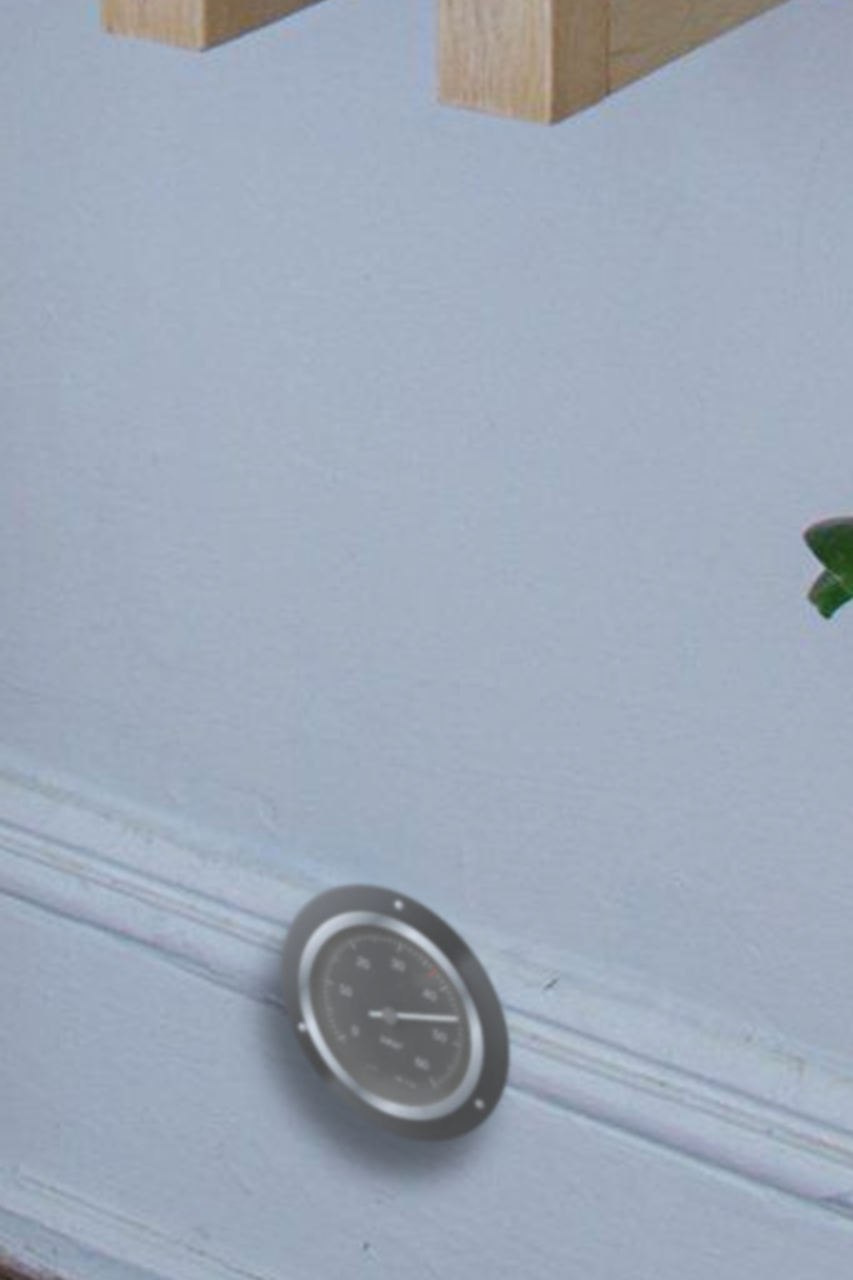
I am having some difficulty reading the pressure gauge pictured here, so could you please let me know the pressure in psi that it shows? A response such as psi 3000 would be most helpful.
psi 45
